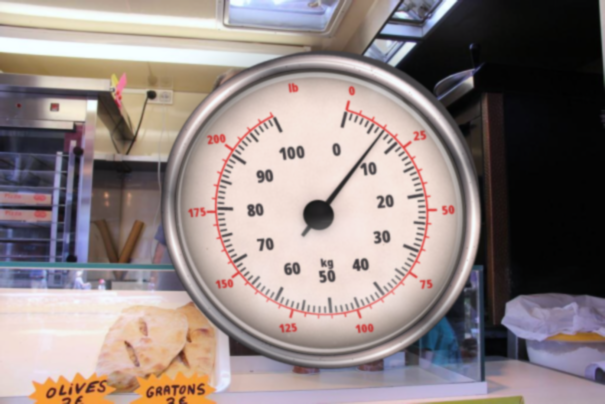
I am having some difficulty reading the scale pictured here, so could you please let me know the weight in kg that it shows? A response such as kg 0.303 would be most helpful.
kg 7
